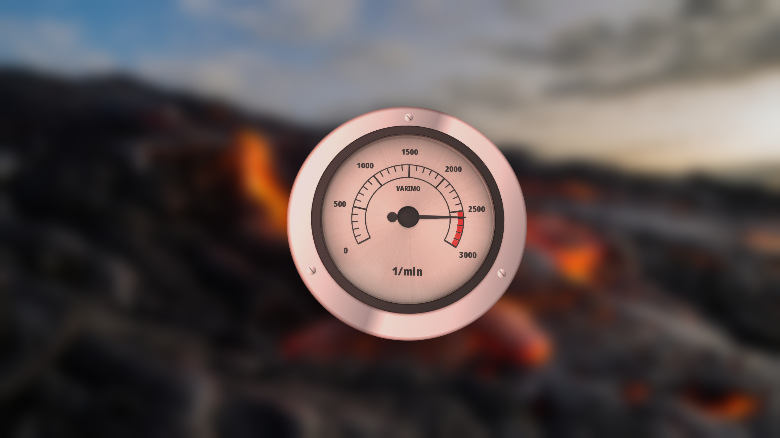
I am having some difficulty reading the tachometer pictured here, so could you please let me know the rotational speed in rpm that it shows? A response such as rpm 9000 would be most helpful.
rpm 2600
